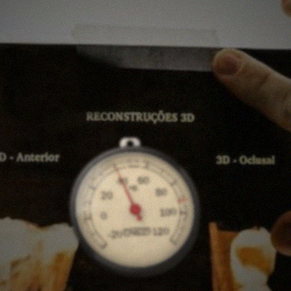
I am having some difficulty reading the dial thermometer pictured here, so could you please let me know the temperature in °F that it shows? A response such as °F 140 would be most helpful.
°F 40
